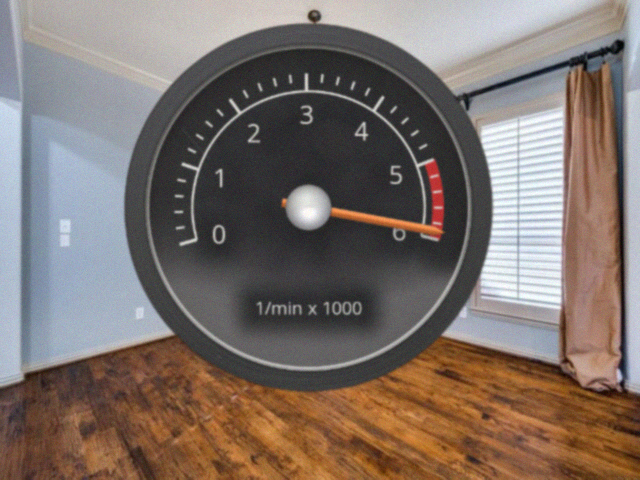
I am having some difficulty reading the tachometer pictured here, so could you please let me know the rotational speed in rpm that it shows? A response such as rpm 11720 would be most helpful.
rpm 5900
